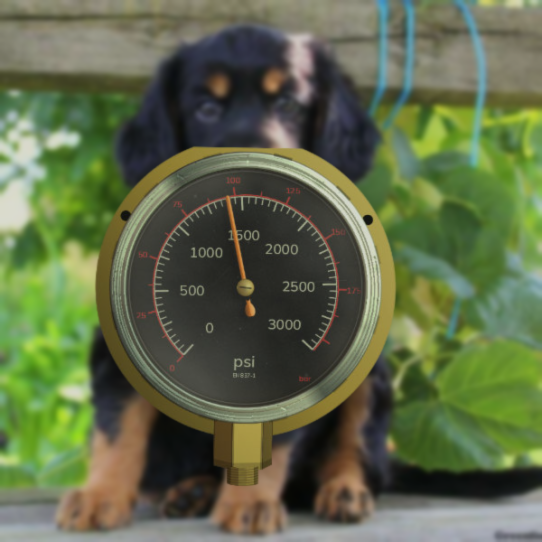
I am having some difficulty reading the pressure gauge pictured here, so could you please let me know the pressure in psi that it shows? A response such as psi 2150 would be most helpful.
psi 1400
